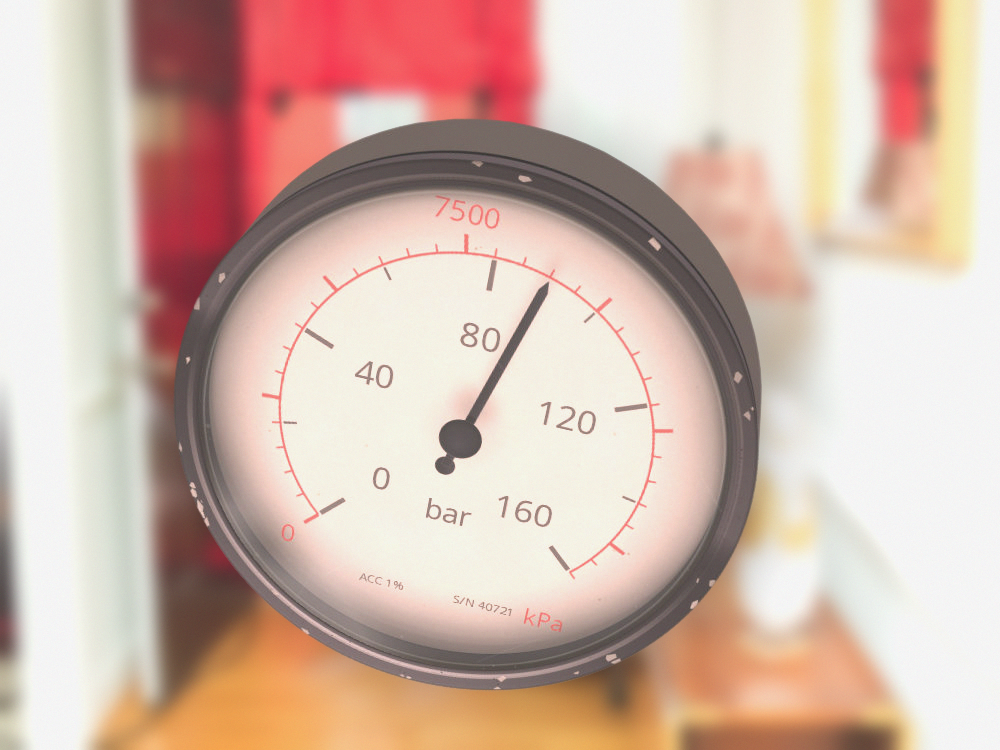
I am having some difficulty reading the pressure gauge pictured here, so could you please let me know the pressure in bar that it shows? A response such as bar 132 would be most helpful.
bar 90
